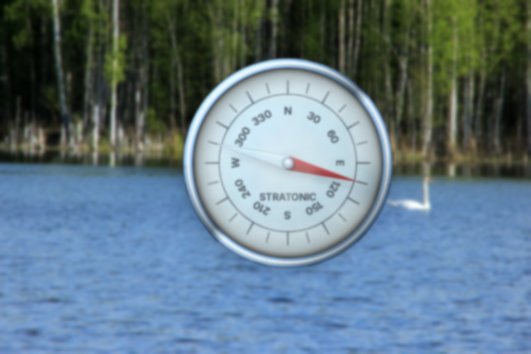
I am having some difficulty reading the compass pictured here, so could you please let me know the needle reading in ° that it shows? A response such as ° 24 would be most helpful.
° 105
